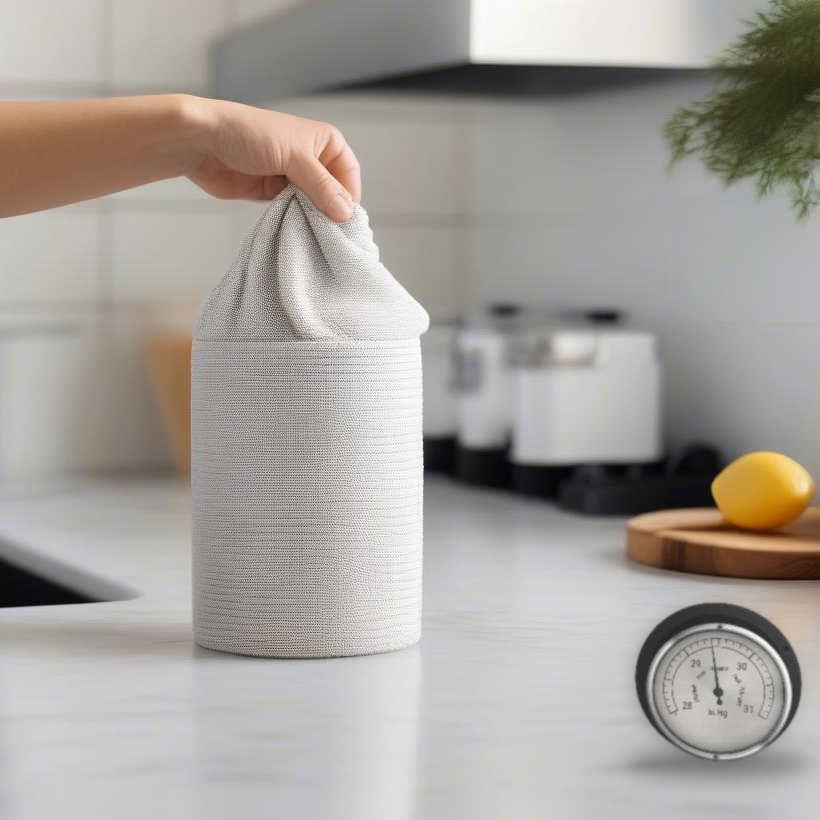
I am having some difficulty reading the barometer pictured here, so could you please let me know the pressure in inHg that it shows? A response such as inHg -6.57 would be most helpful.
inHg 29.4
